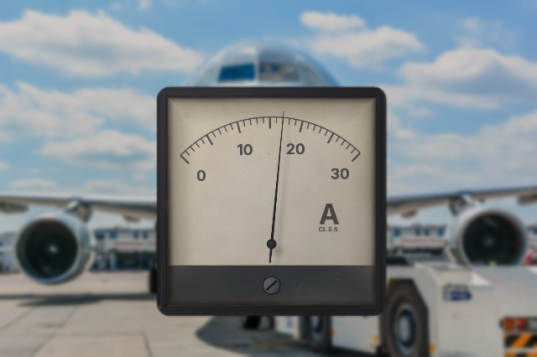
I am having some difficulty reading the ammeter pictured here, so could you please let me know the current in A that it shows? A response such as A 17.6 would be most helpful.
A 17
